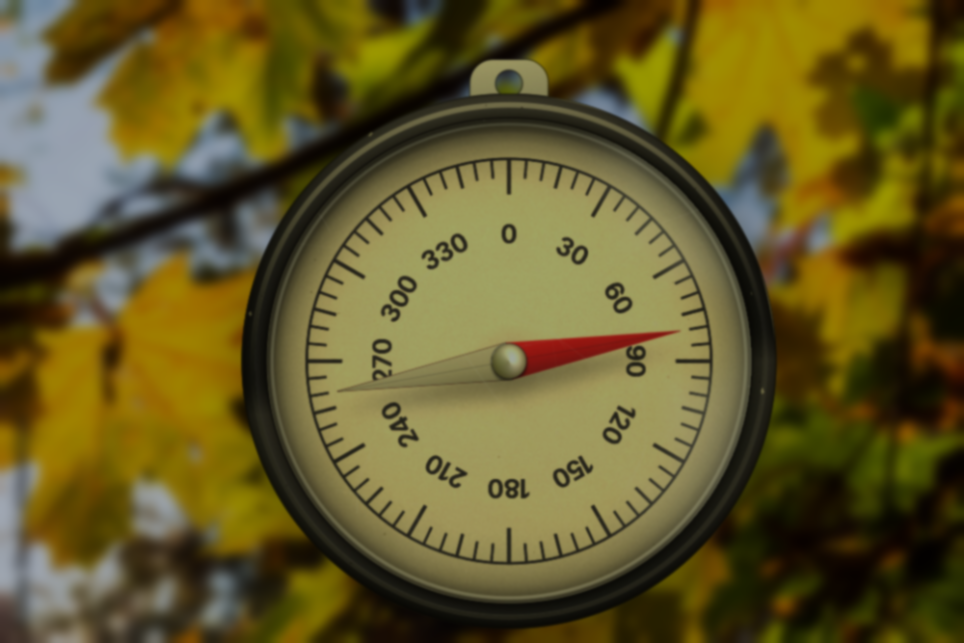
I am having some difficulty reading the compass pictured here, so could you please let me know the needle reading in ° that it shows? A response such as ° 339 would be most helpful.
° 80
